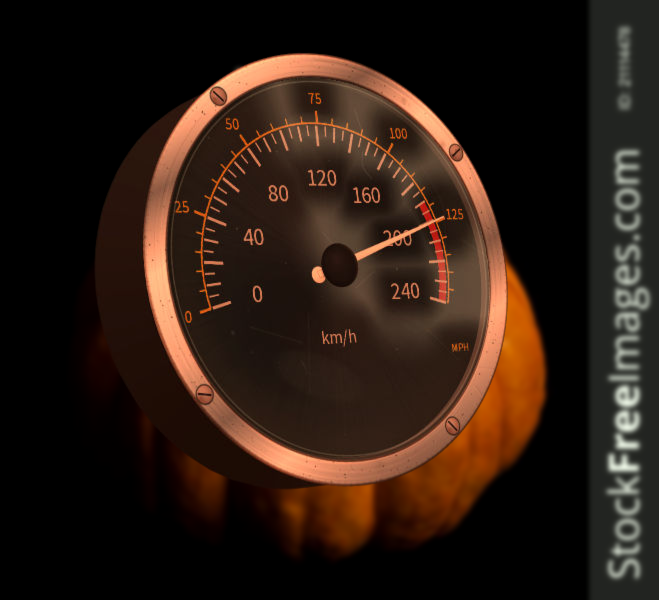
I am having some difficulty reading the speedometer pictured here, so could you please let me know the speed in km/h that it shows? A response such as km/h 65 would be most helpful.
km/h 200
